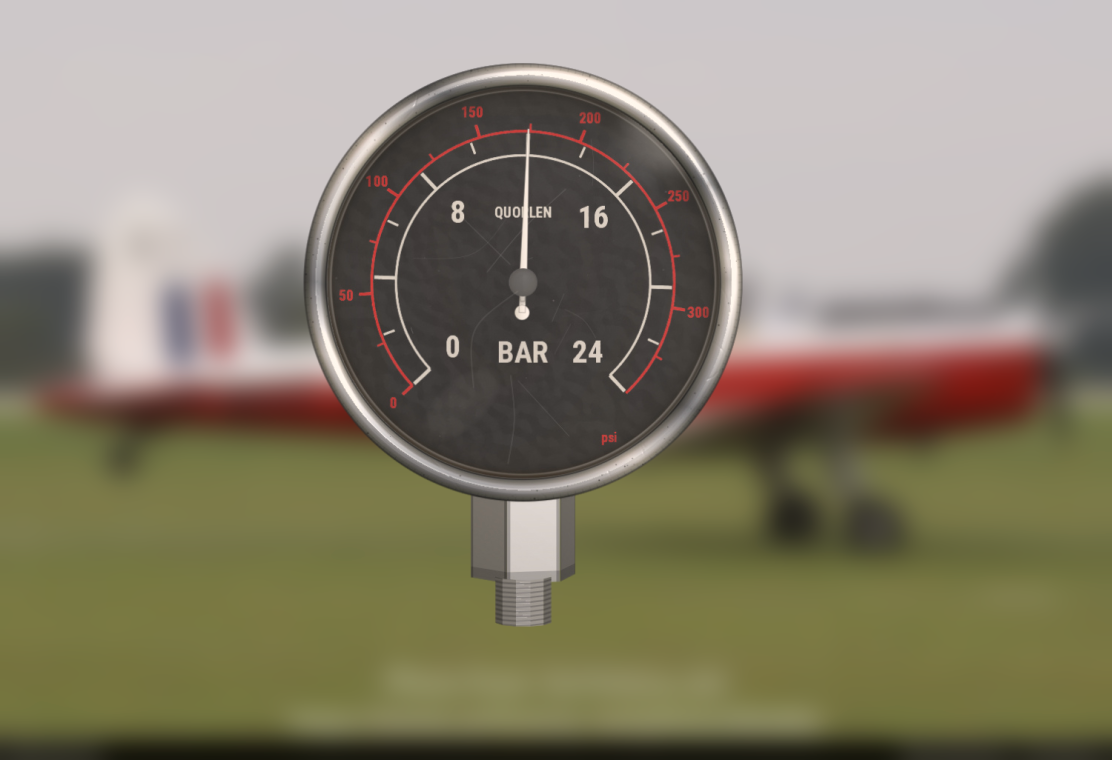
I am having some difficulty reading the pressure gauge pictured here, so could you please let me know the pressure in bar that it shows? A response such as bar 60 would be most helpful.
bar 12
